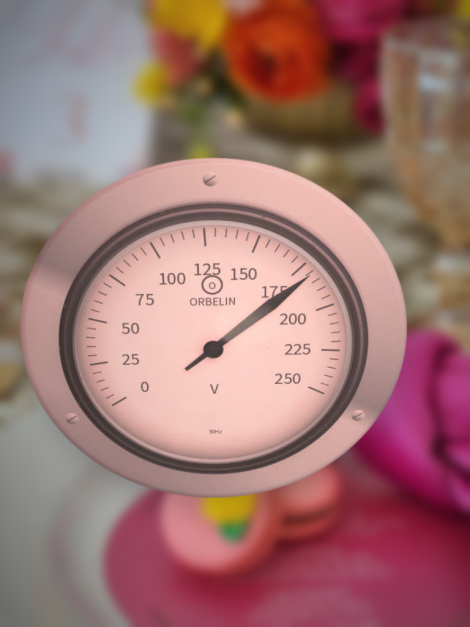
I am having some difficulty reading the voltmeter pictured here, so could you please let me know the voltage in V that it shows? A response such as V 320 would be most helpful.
V 180
